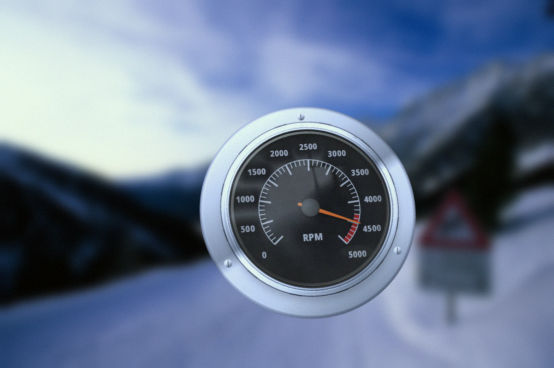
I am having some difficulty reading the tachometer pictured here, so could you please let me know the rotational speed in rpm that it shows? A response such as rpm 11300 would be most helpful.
rpm 4500
